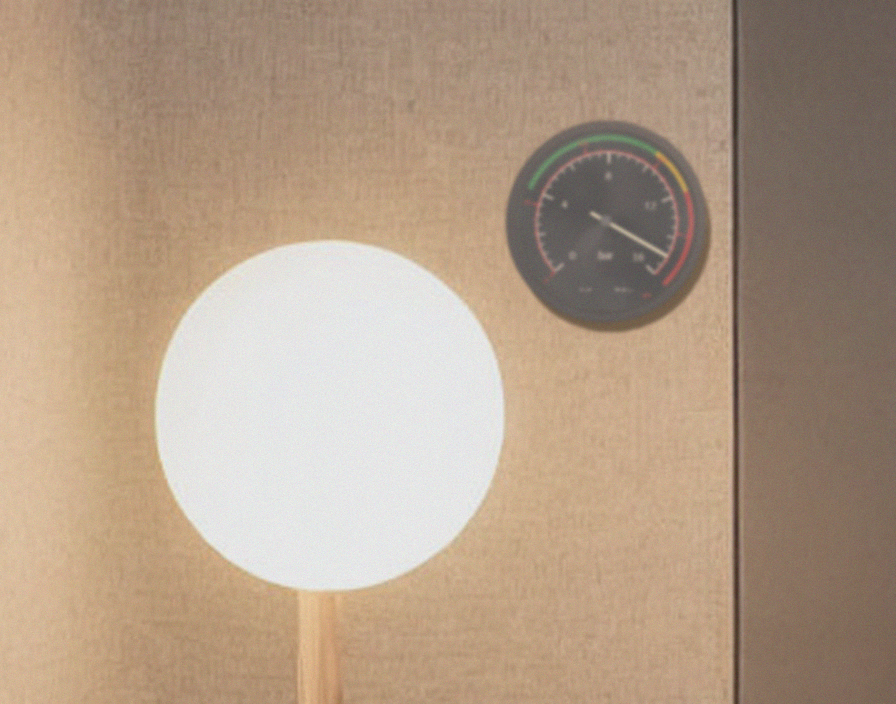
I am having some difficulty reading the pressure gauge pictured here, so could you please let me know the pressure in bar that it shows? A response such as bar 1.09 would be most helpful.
bar 15
